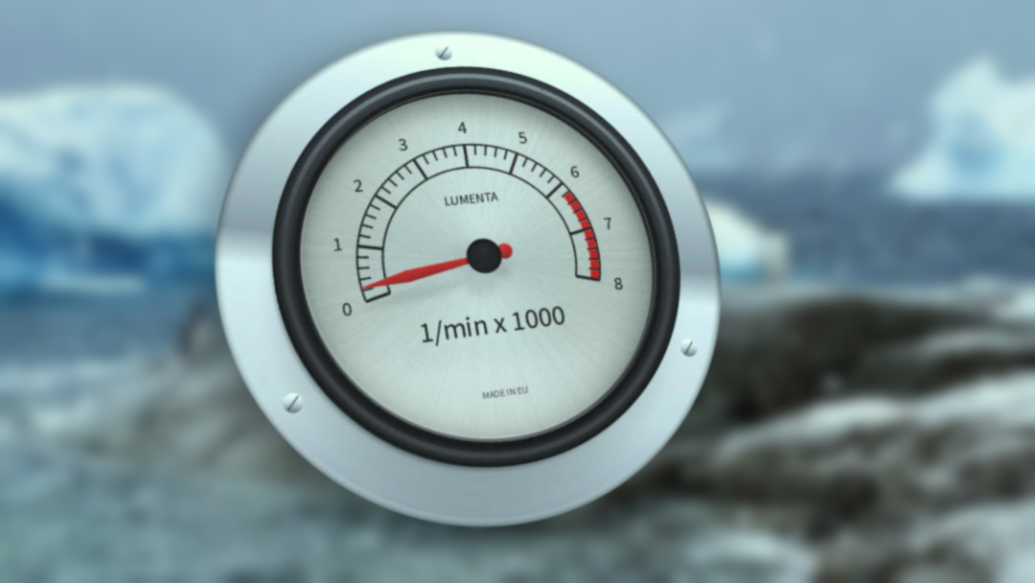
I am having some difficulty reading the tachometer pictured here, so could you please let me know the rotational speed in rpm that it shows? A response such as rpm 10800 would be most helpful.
rpm 200
